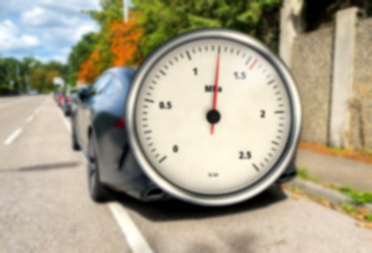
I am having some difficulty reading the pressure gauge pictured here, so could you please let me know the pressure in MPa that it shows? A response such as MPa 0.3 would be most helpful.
MPa 1.25
